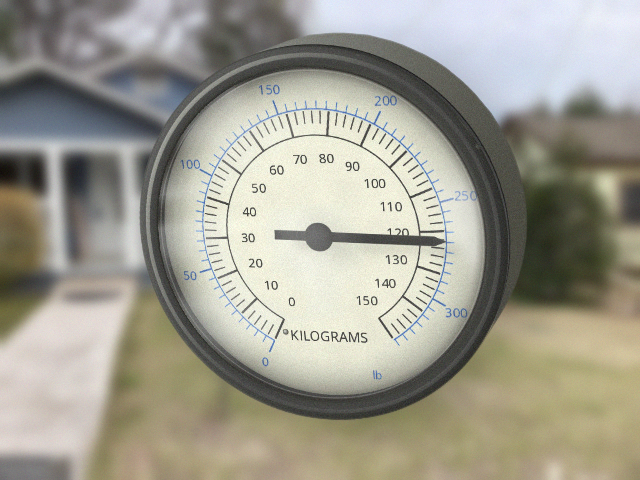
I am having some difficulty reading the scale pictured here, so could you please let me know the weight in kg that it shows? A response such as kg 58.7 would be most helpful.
kg 122
